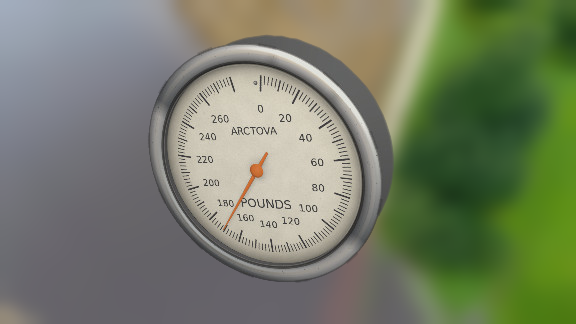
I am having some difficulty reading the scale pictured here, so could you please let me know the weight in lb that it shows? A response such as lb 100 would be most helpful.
lb 170
